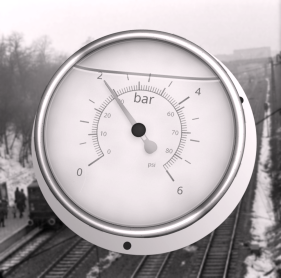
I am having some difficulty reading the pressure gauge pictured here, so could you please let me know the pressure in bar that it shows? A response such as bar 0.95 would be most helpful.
bar 2
